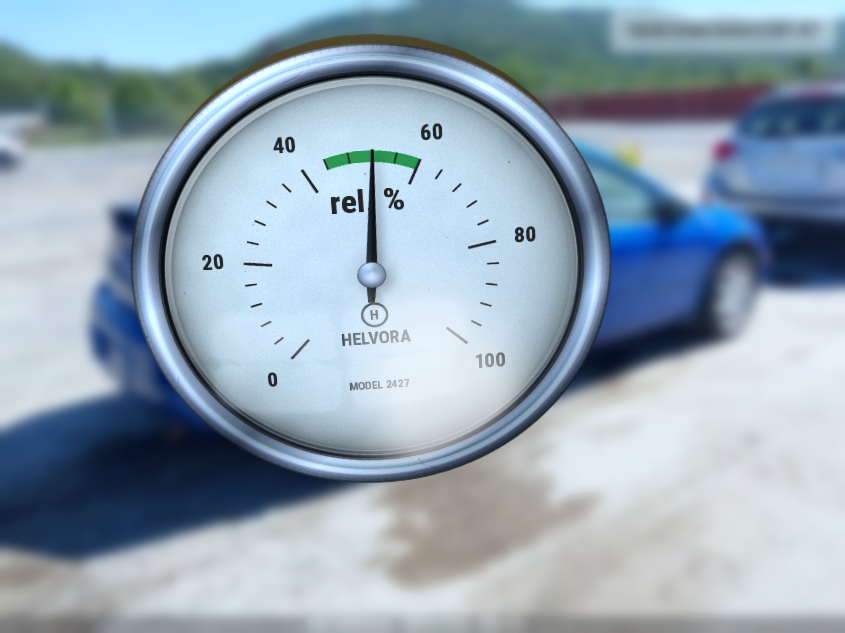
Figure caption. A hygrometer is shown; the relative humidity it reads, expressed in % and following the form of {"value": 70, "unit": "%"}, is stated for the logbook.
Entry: {"value": 52, "unit": "%"}
